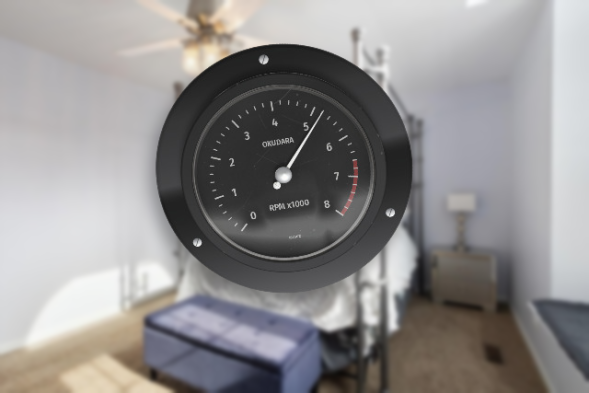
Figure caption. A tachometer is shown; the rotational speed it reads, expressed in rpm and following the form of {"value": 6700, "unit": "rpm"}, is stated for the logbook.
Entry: {"value": 5200, "unit": "rpm"}
